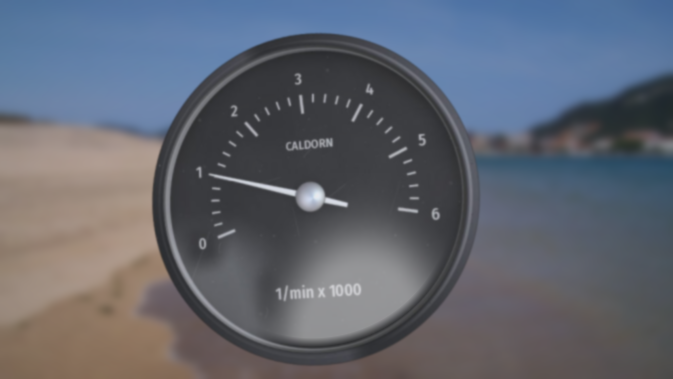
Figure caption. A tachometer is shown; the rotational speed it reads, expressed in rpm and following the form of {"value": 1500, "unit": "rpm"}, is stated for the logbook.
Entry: {"value": 1000, "unit": "rpm"}
